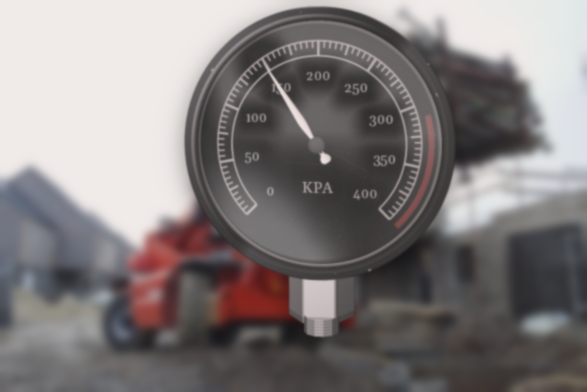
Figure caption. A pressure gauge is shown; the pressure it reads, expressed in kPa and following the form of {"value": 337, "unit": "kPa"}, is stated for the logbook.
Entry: {"value": 150, "unit": "kPa"}
